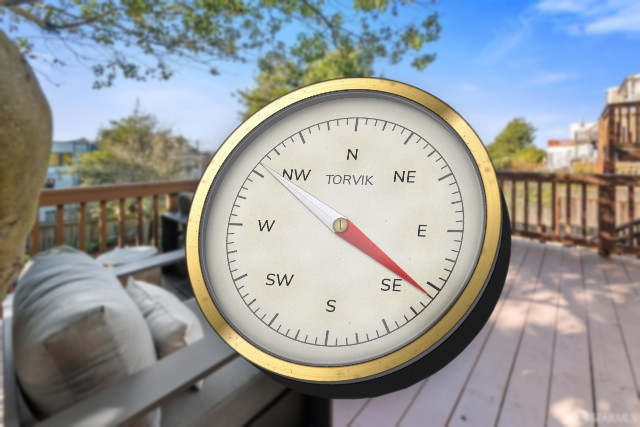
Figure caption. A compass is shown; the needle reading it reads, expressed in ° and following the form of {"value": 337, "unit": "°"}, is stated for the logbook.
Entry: {"value": 125, "unit": "°"}
